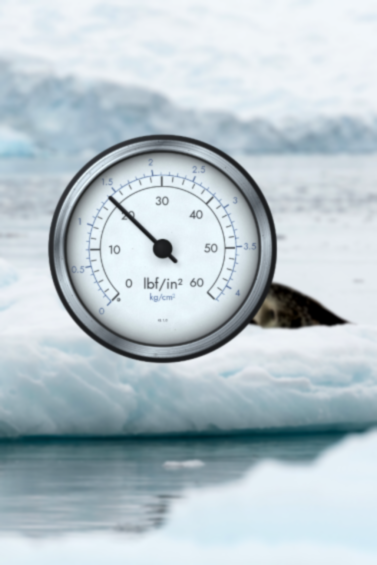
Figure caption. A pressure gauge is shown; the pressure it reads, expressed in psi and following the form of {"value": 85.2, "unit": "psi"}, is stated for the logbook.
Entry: {"value": 20, "unit": "psi"}
